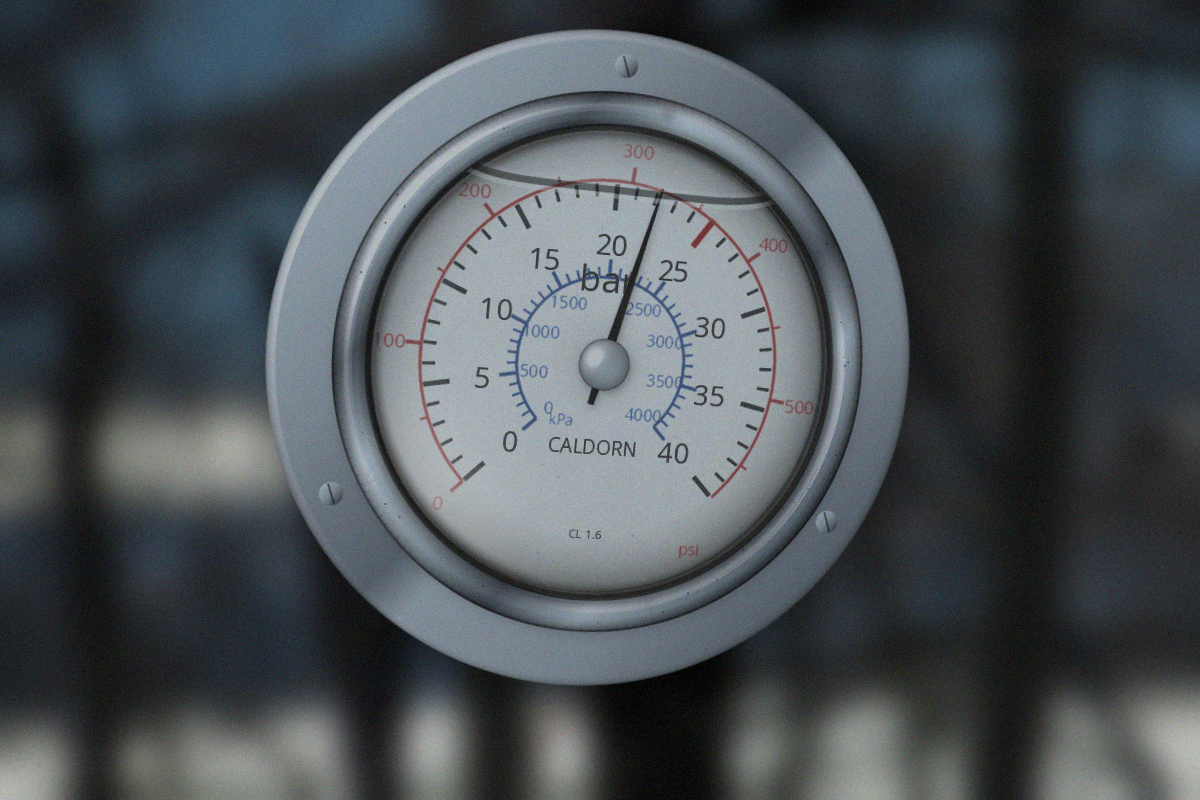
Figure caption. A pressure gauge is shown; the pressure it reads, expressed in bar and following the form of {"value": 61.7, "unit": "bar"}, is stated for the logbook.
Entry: {"value": 22, "unit": "bar"}
